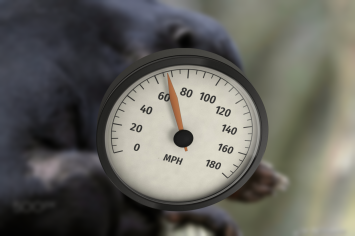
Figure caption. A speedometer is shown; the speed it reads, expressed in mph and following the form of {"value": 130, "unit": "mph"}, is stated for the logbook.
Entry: {"value": 67.5, "unit": "mph"}
